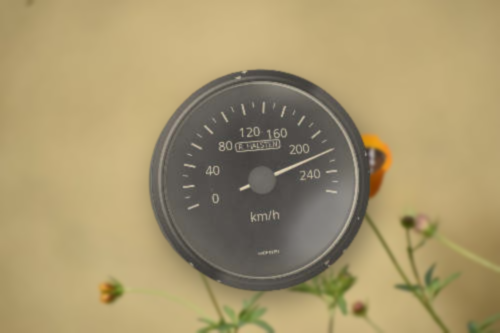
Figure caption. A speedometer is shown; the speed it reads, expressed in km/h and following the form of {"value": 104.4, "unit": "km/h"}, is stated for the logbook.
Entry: {"value": 220, "unit": "km/h"}
